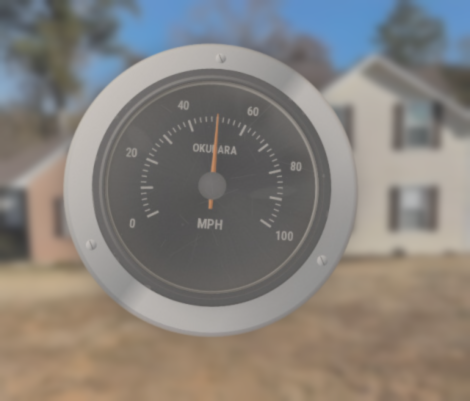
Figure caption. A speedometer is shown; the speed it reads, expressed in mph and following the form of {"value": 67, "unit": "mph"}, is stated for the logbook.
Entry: {"value": 50, "unit": "mph"}
